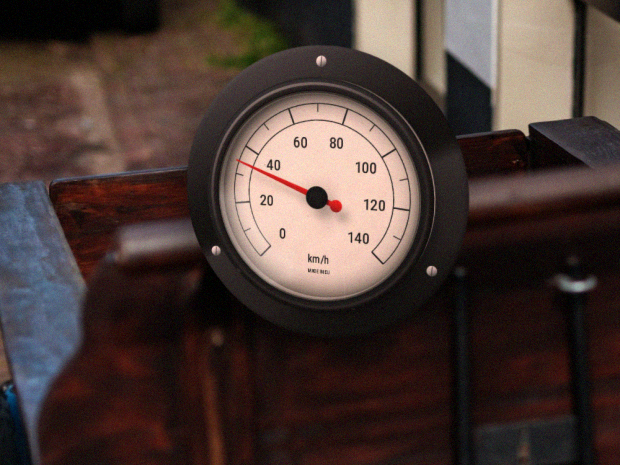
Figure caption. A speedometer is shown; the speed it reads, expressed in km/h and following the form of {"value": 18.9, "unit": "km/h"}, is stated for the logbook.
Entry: {"value": 35, "unit": "km/h"}
